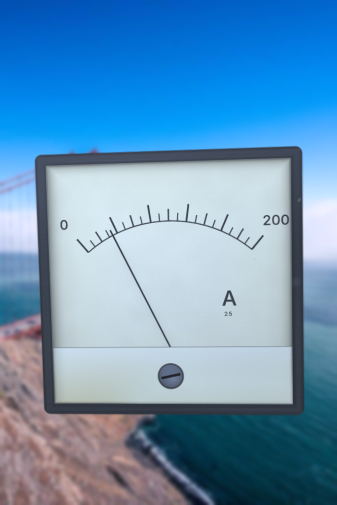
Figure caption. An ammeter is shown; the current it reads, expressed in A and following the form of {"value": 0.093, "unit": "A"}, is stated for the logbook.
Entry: {"value": 35, "unit": "A"}
